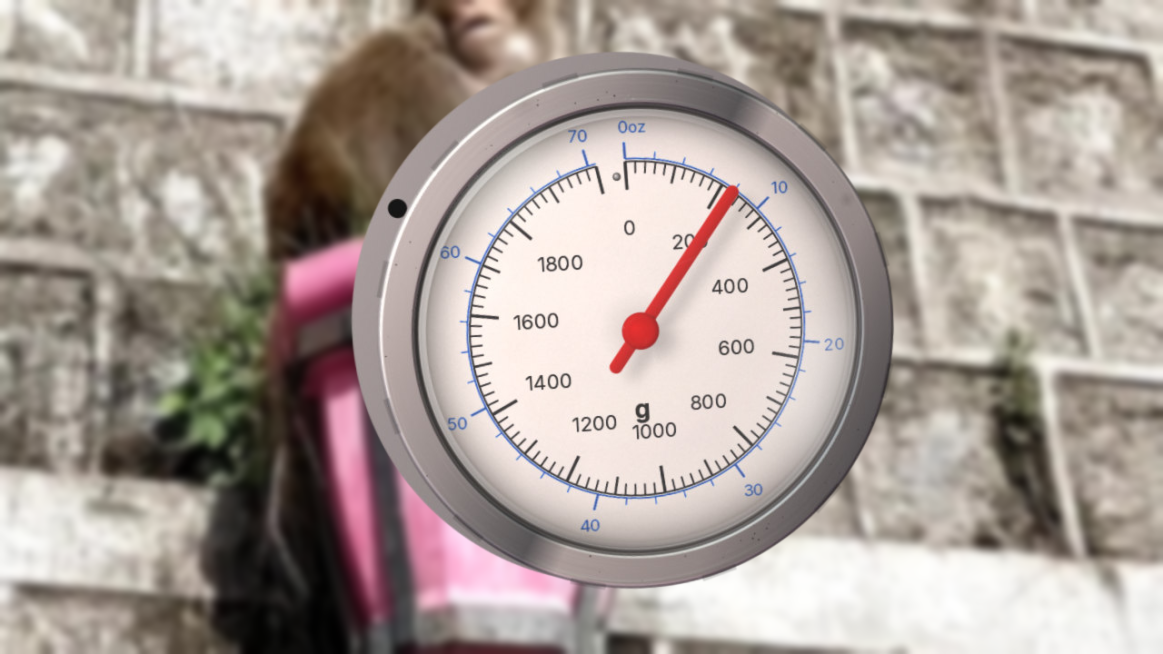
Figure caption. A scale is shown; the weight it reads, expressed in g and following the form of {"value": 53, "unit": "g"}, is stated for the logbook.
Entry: {"value": 220, "unit": "g"}
